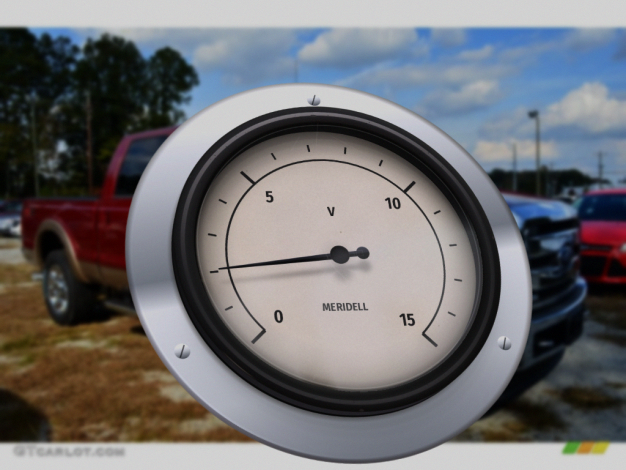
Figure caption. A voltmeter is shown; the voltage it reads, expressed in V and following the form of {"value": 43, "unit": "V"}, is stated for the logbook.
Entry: {"value": 2, "unit": "V"}
